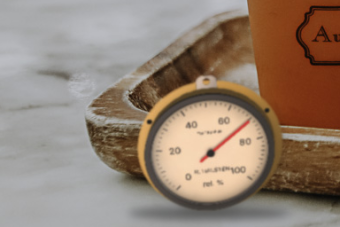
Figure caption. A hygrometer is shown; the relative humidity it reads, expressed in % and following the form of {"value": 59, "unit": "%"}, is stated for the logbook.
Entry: {"value": 70, "unit": "%"}
